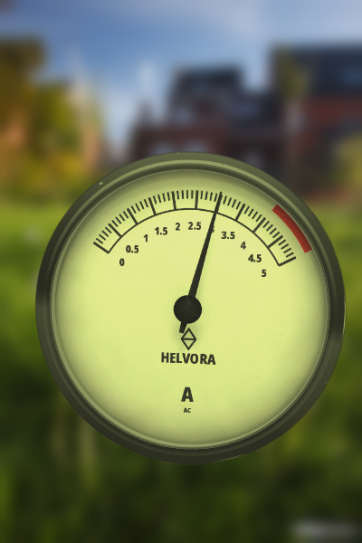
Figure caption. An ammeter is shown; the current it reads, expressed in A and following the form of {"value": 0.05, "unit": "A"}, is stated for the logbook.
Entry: {"value": 3, "unit": "A"}
